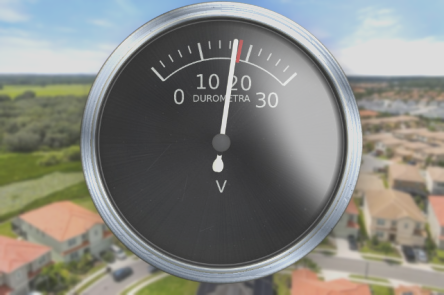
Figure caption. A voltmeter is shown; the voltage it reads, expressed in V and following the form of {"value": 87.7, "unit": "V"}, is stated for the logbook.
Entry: {"value": 17, "unit": "V"}
